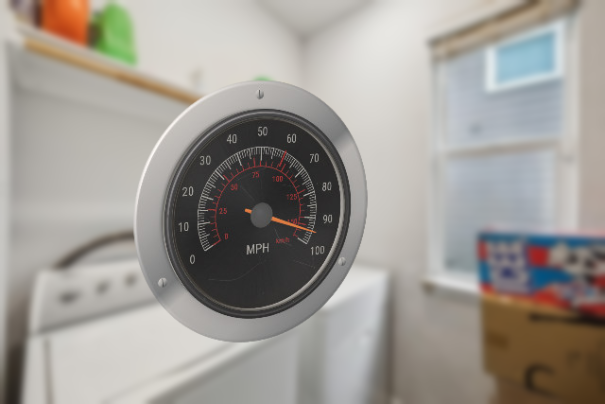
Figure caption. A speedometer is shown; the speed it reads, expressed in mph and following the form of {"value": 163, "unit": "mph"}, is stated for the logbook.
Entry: {"value": 95, "unit": "mph"}
